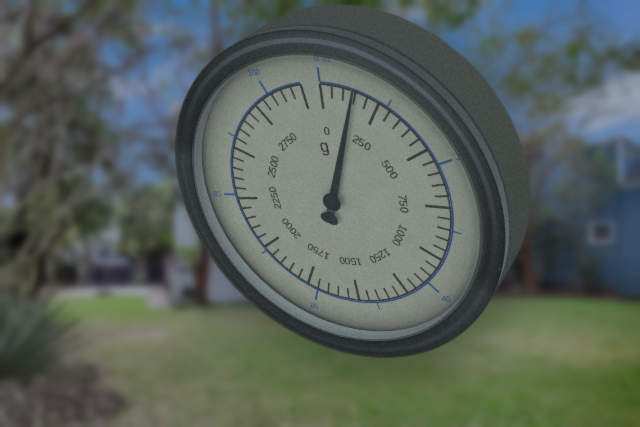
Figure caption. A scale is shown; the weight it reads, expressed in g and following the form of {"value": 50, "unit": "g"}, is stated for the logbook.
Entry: {"value": 150, "unit": "g"}
